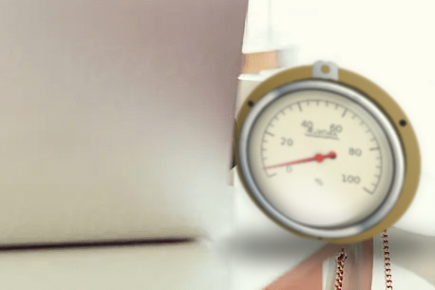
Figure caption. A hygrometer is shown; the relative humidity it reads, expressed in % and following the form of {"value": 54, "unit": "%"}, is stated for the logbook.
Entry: {"value": 4, "unit": "%"}
